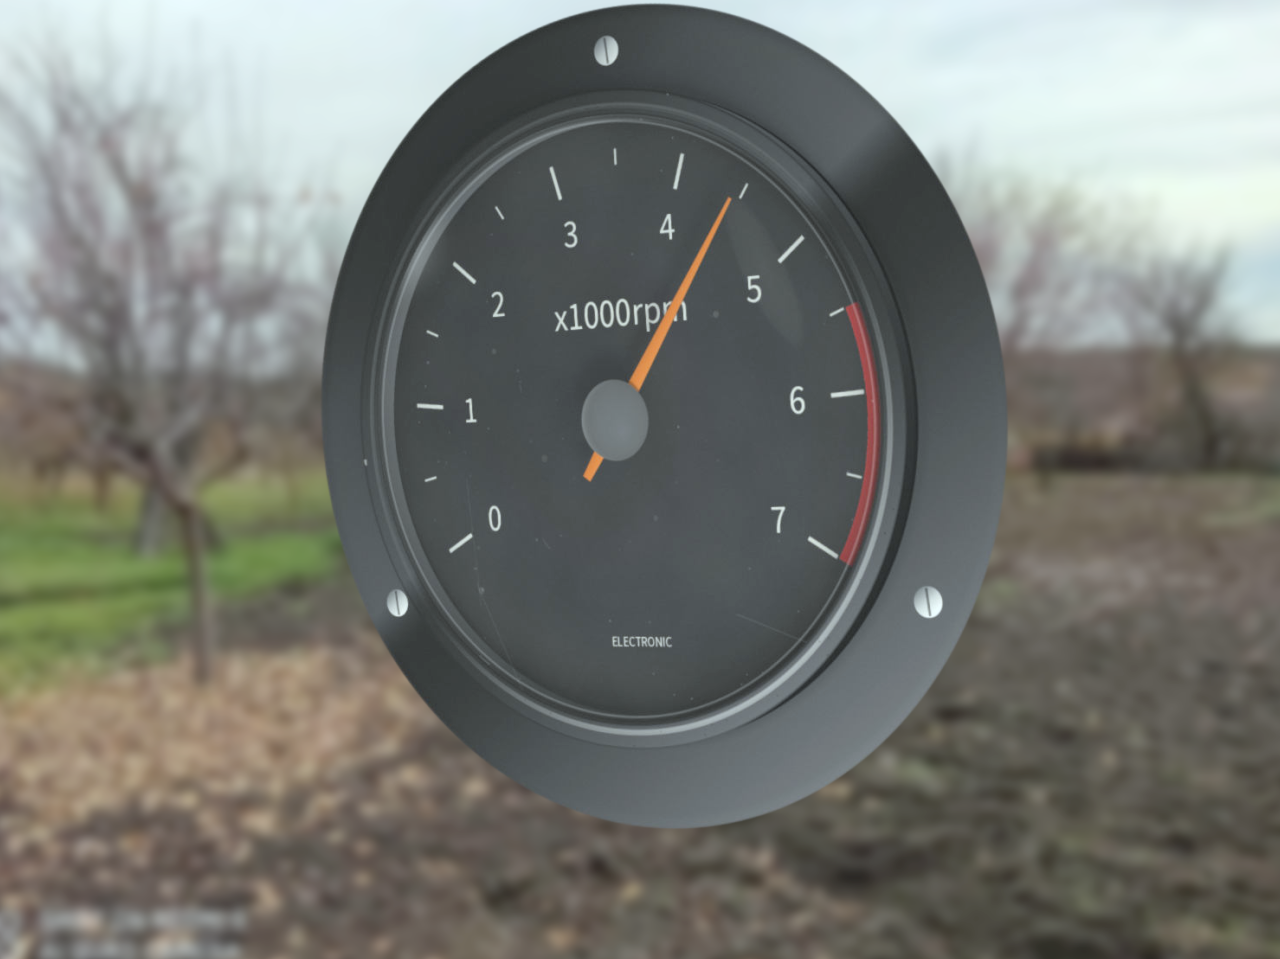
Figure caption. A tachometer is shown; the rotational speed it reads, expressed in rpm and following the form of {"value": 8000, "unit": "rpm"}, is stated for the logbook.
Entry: {"value": 4500, "unit": "rpm"}
